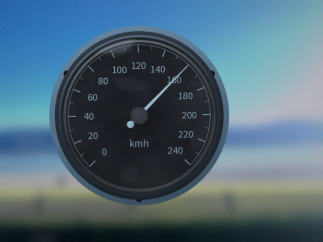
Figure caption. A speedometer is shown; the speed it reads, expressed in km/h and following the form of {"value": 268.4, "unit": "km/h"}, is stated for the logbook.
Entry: {"value": 160, "unit": "km/h"}
